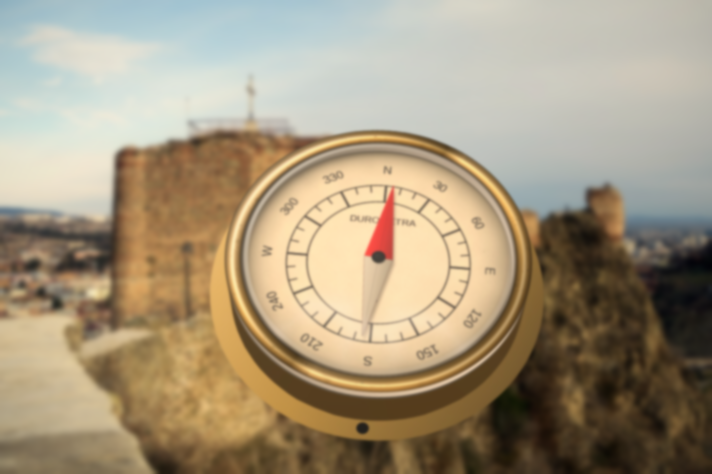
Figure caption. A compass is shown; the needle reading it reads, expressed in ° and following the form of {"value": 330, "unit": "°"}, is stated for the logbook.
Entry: {"value": 5, "unit": "°"}
